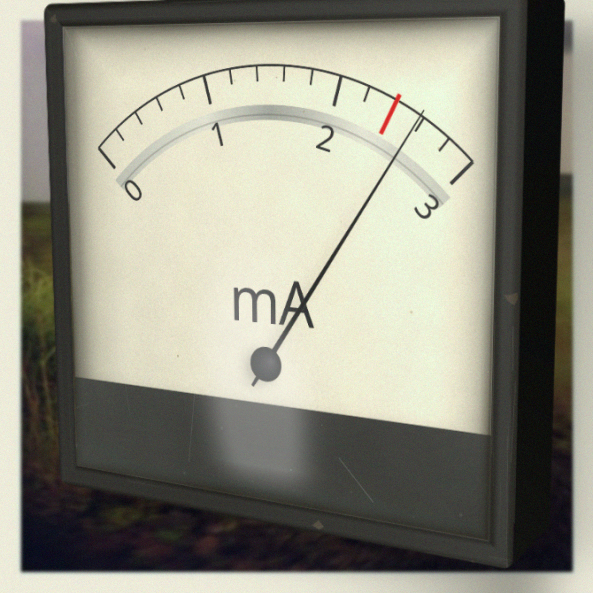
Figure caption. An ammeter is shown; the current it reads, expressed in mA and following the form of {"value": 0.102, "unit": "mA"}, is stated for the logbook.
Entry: {"value": 2.6, "unit": "mA"}
